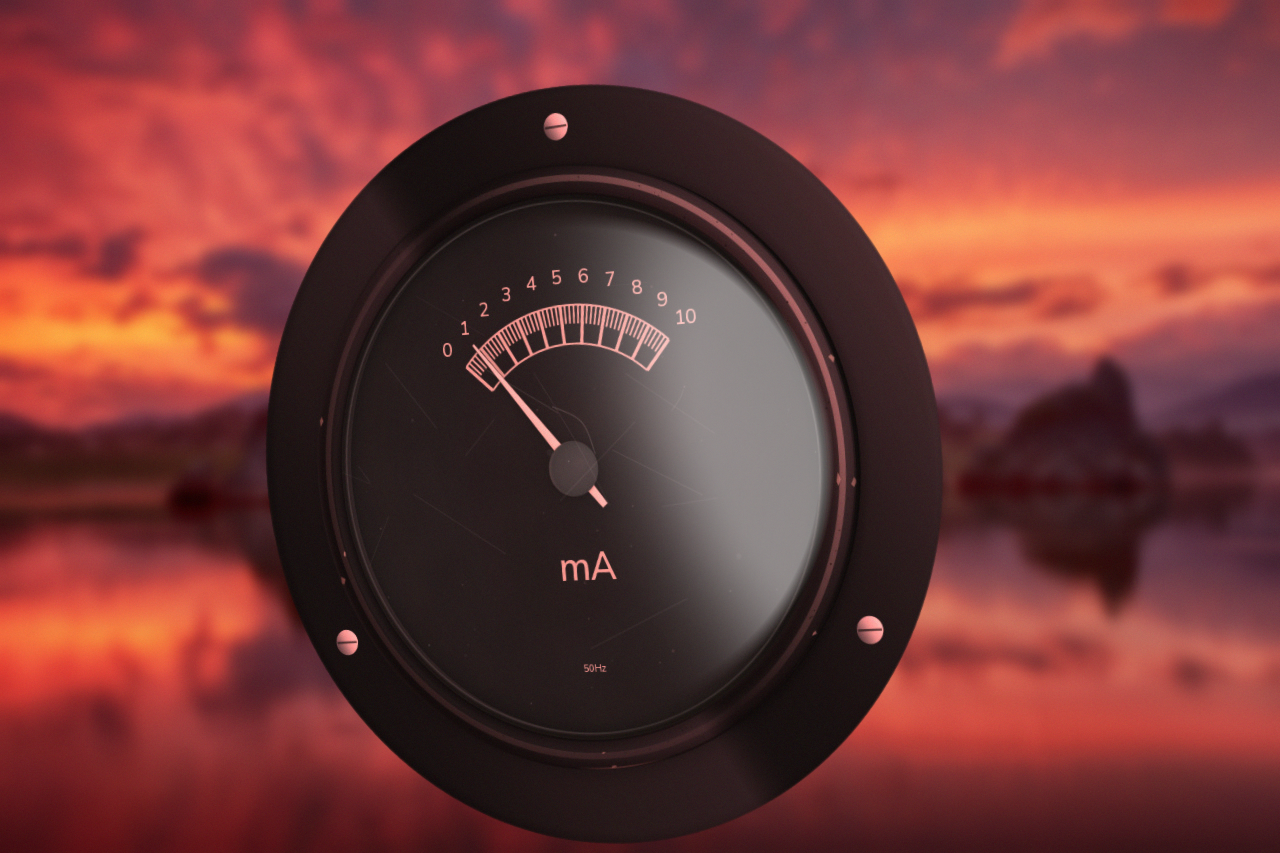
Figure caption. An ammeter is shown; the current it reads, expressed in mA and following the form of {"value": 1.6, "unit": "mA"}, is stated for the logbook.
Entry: {"value": 1, "unit": "mA"}
